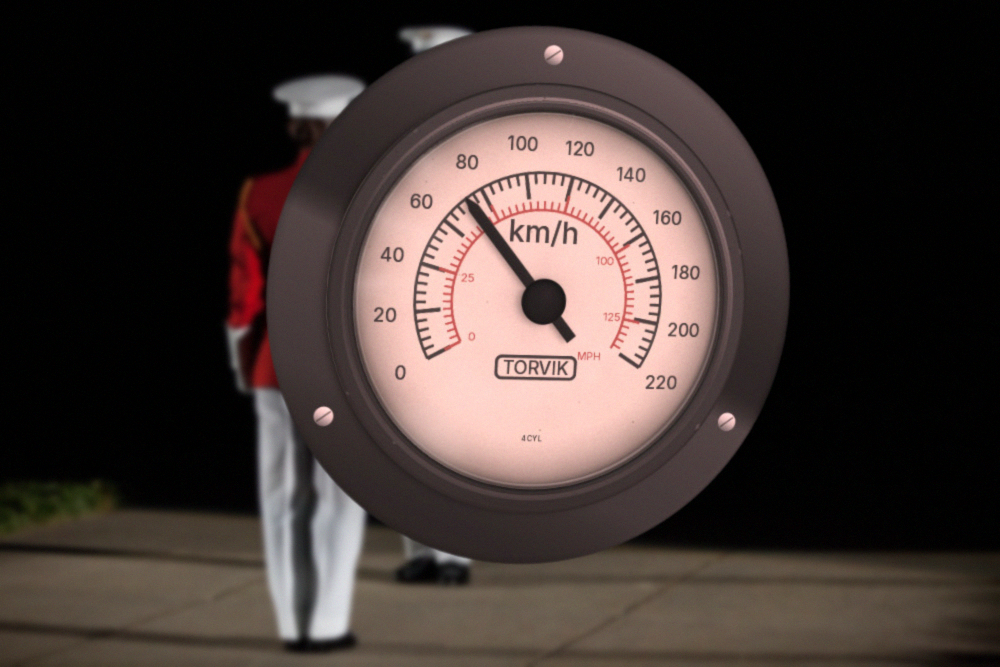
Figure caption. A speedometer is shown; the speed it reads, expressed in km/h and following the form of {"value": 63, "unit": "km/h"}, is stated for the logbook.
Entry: {"value": 72, "unit": "km/h"}
